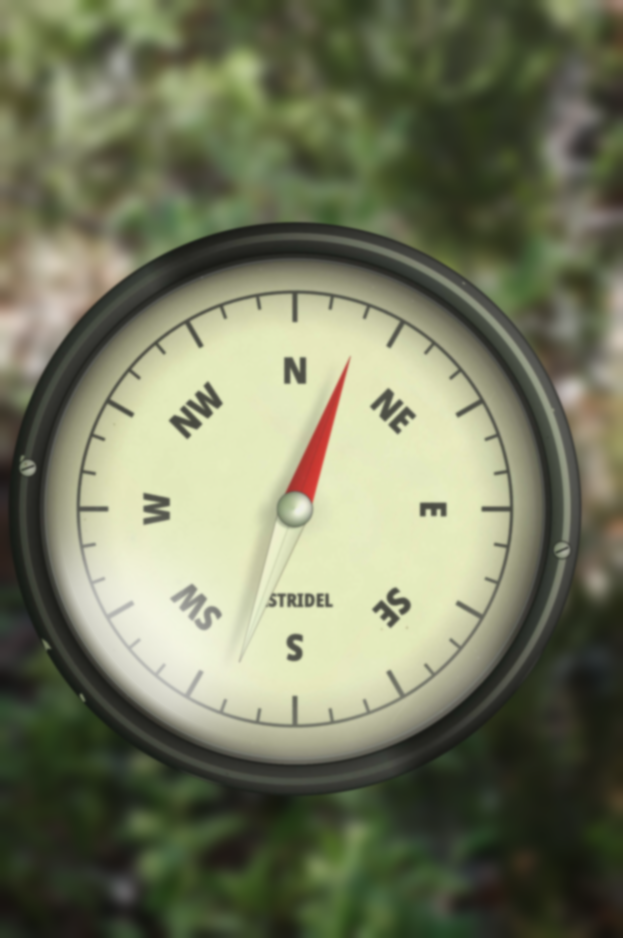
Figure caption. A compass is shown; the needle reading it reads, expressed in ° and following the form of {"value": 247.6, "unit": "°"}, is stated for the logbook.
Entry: {"value": 20, "unit": "°"}
